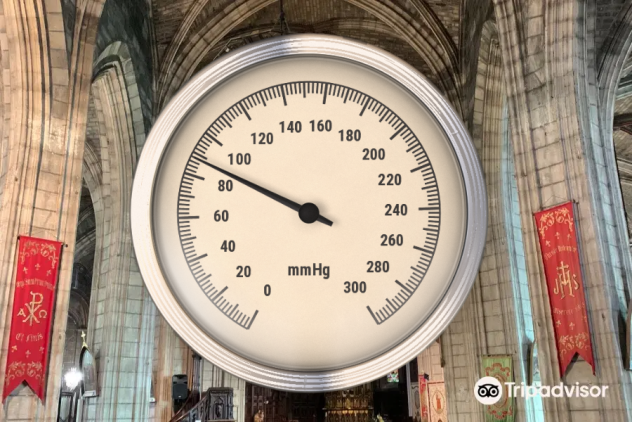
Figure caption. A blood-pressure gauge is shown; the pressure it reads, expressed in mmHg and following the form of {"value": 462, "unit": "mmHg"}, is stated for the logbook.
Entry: {"value": 88, "unit": "mmHg"}
